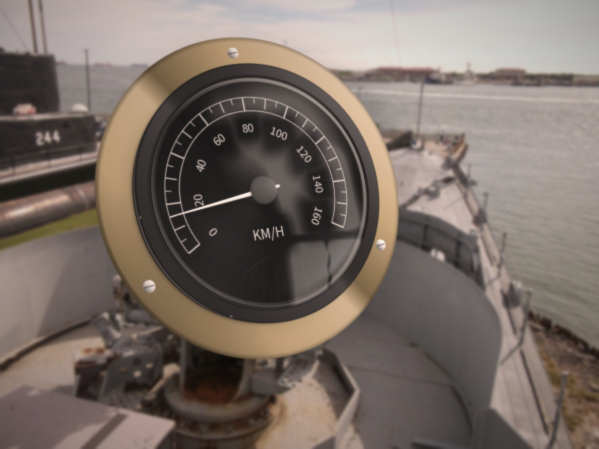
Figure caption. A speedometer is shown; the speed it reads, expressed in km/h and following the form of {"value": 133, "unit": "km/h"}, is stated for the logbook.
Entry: {"value": 15, "unit": "km/h"}
